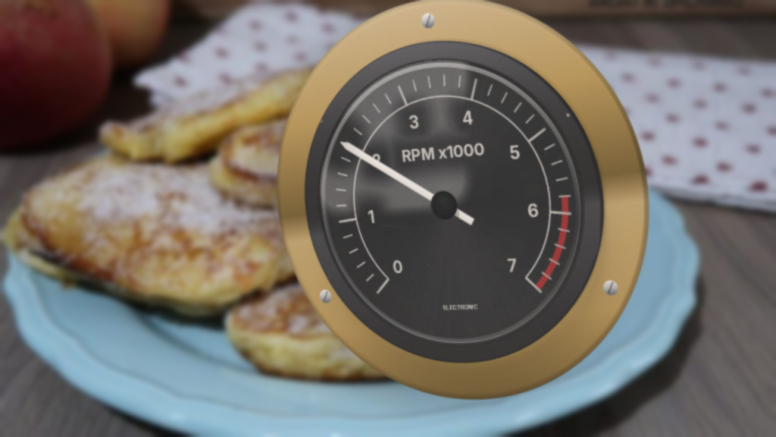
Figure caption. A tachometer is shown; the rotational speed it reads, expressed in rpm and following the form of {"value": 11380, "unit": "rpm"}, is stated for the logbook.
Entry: {"value": 2000, "unit": "rpm"}
